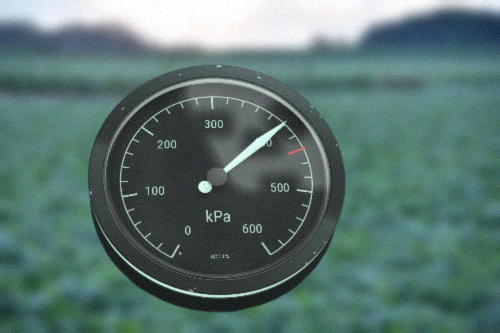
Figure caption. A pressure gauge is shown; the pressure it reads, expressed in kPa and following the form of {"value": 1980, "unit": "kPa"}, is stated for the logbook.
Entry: {"value": 400, "unit": "kPa"}
